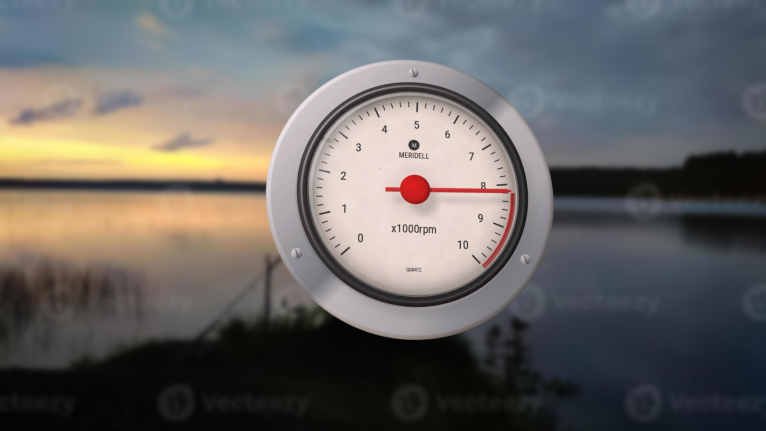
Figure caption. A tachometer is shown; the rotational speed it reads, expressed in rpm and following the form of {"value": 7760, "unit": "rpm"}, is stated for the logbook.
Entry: {"value": 8200, "unit": "rpm"}
